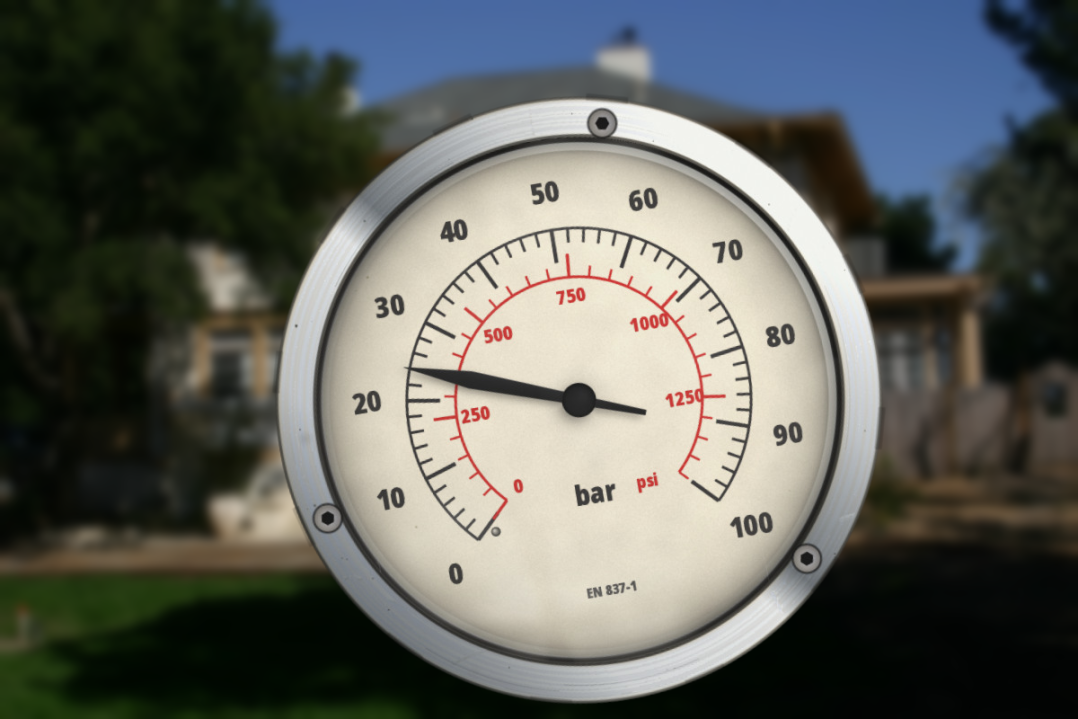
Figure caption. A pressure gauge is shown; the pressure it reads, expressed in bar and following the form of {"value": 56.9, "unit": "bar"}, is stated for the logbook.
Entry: {"value": 24, "unit": "bar"}
